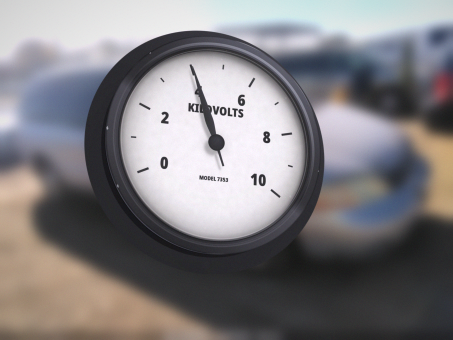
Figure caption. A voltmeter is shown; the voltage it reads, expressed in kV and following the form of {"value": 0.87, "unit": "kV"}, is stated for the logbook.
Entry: {"value": 4, "unit": "kV"}
